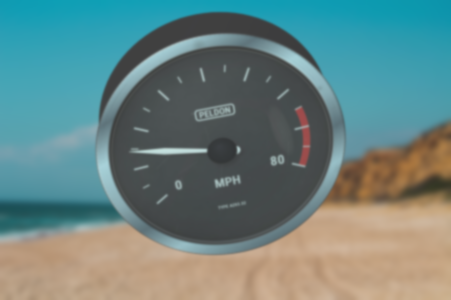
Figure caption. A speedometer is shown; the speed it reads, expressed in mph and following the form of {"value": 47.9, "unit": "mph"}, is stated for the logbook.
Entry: {"value": 15, "unit": "mph"}
